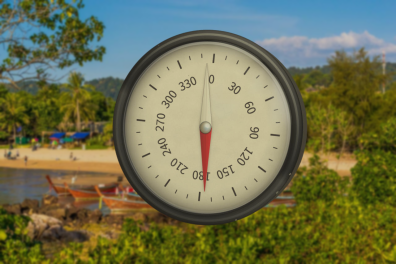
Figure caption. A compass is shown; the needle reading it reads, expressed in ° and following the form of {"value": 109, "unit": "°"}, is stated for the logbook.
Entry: {"value": 175, "unit": "°"}
